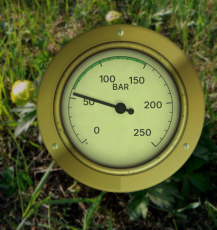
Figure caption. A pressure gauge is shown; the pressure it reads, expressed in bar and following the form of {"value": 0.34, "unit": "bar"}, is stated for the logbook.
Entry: {"value": 55, "unit": "bar"}
